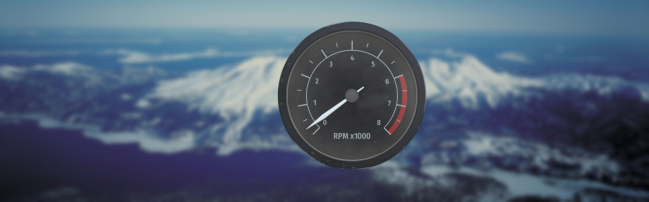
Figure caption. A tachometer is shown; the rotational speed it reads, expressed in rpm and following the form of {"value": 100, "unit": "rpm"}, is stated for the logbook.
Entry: {"value": 250, "unit": "rpm"}
